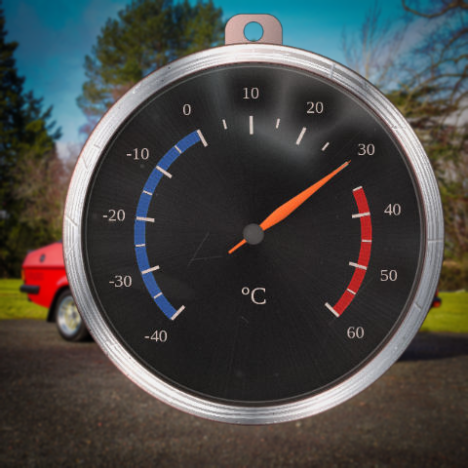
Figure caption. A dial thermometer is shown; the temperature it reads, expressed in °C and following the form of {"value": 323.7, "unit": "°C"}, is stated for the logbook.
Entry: {"value": 30, "unit": "°C"}
